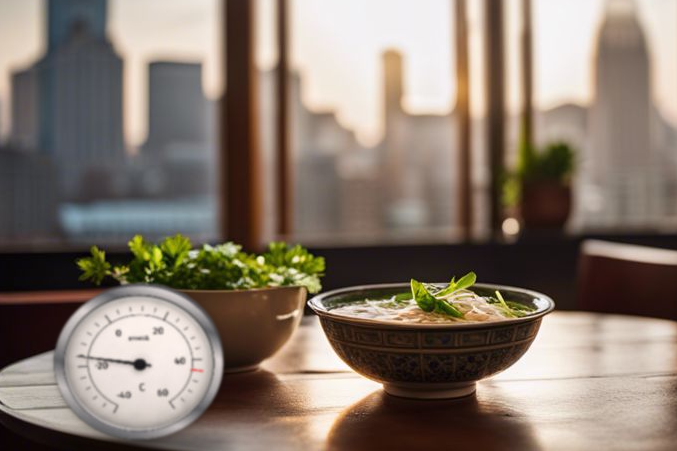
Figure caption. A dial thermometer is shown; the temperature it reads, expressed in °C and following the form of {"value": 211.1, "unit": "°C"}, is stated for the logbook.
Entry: {"value": -16, "unit": "°C"}
